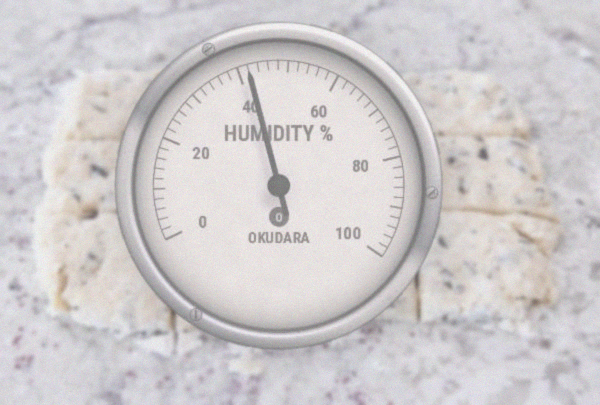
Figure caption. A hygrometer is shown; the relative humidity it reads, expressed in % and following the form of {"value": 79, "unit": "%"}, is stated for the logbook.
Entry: {"value": 42, "unit": "%"}
